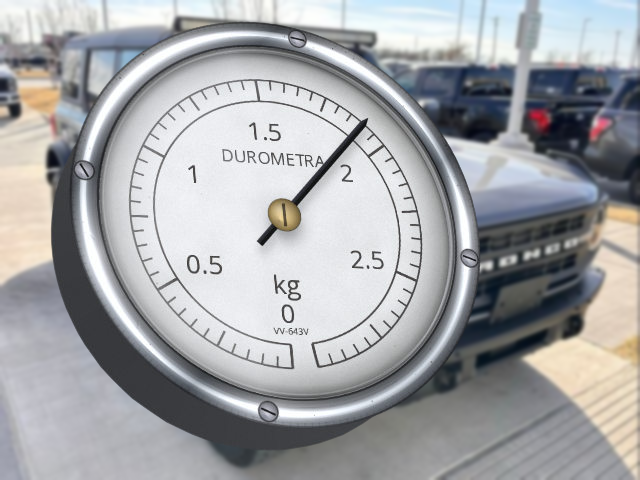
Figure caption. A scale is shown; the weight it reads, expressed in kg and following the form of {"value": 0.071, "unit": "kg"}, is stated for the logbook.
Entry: {"value": 1.9, "unit": "kg"}
